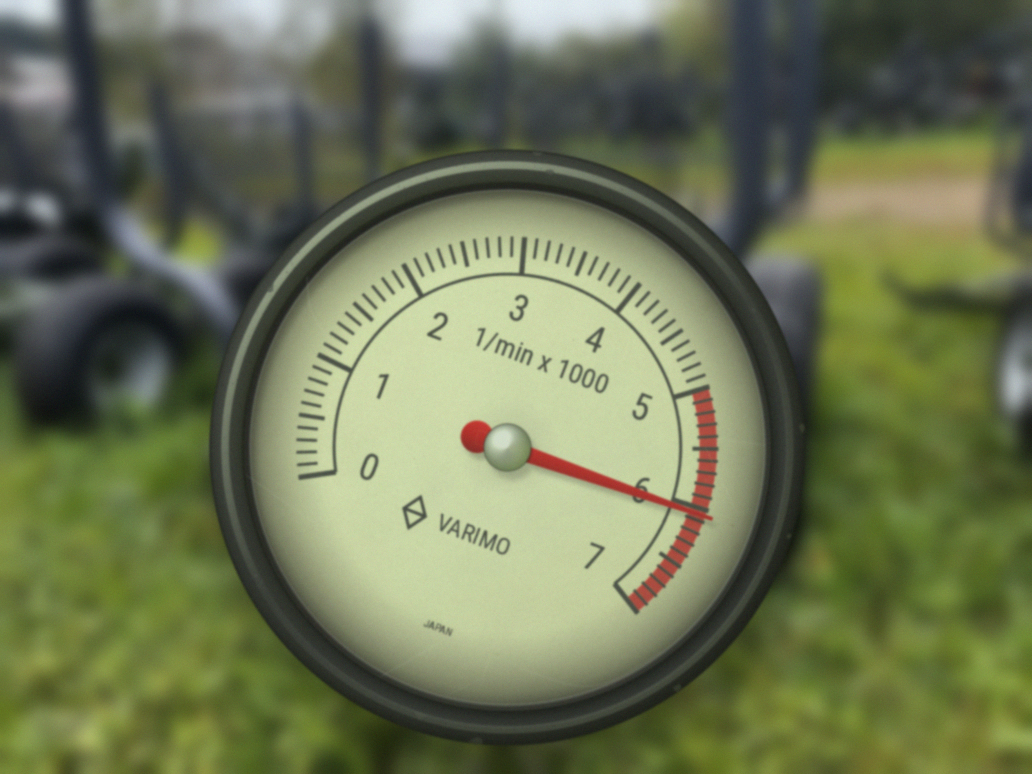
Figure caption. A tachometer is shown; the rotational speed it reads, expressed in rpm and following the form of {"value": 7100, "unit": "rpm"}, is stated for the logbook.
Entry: {"value": 6050, "unit": "rpm"}
